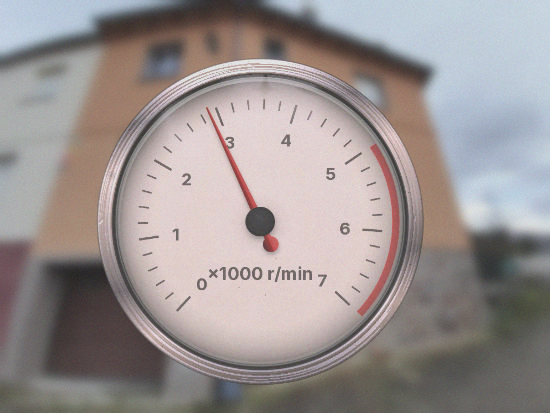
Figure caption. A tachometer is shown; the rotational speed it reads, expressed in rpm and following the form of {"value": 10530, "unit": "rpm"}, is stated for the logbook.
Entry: {"value": 2900, "unit": "rpm"}
